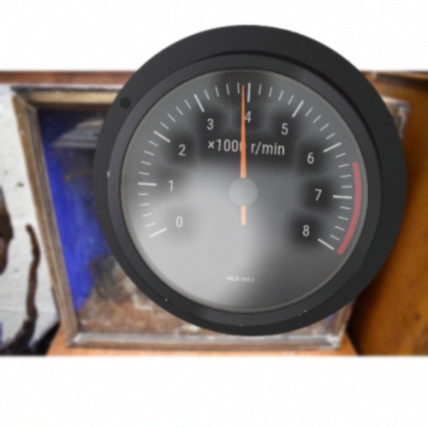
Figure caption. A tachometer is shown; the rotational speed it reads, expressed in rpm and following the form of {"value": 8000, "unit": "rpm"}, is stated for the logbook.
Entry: {"value": 3900, "unit": "rpm"}
